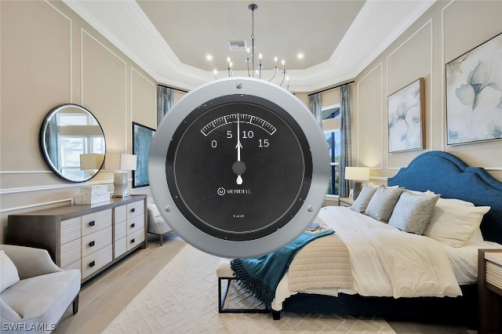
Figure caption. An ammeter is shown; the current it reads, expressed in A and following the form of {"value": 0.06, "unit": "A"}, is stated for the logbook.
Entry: {"value": 7.5, "unit": "A"}
